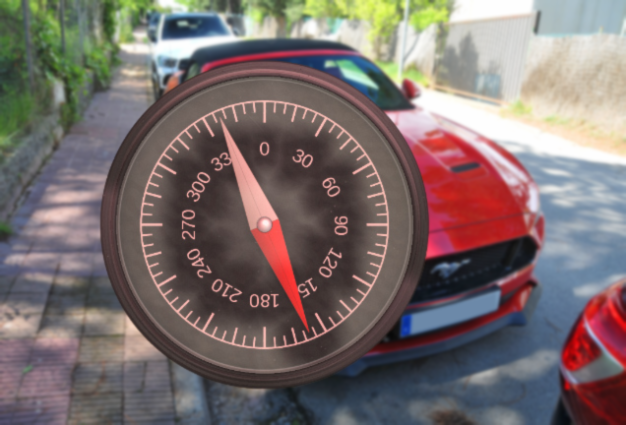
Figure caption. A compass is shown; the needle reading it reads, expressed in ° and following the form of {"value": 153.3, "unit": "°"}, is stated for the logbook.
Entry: {"value": 157.5, "unit": "°"}
